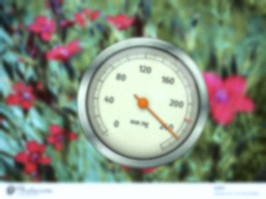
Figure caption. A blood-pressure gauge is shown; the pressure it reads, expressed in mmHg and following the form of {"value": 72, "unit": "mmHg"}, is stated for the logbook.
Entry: {"value": 240, "unit": "mmHg"}
